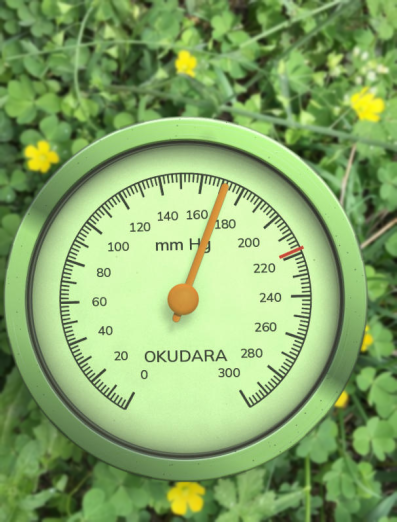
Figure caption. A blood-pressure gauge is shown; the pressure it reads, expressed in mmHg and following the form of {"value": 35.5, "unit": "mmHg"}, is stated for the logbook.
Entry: {"value": 172, "unit": "mmHg"}
